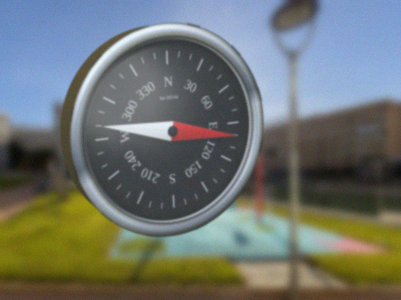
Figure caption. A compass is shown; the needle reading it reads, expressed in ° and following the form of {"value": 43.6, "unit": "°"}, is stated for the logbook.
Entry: {"value": 100, "unit": "°"}
